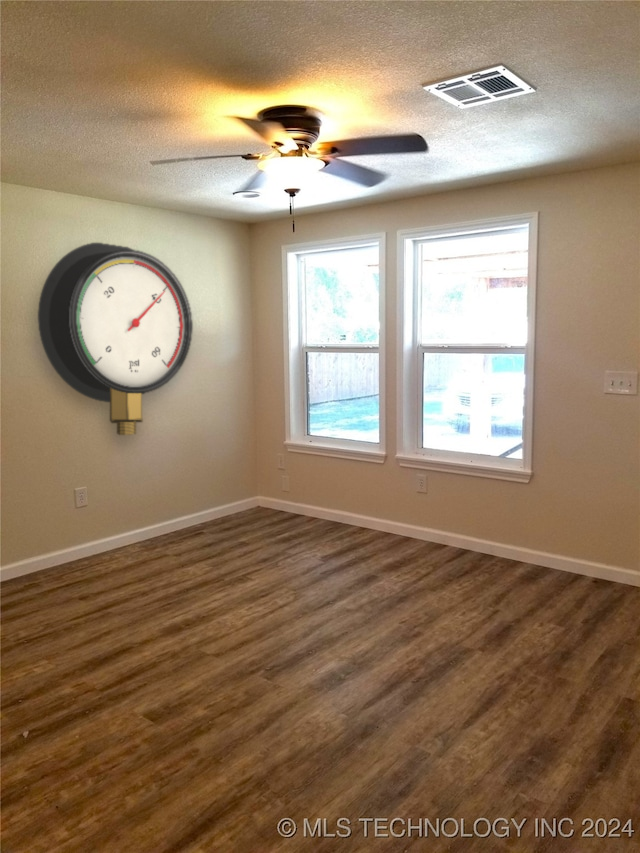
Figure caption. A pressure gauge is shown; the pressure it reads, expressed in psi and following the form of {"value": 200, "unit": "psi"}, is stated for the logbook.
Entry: {"value": 40, "unit": "psi"}
